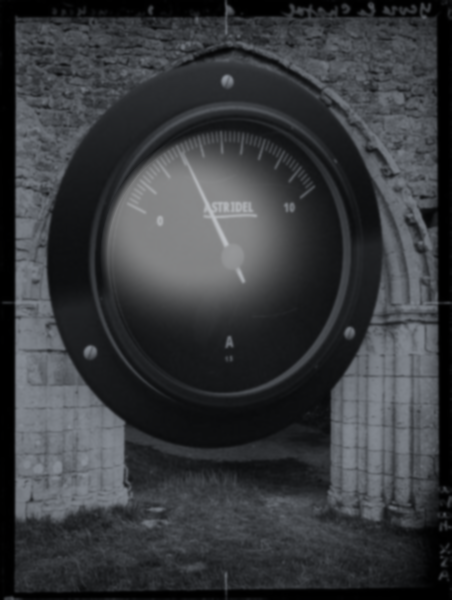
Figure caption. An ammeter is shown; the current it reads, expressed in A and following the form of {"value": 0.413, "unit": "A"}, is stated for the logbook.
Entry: {"value": 3, "unit": "A"}
